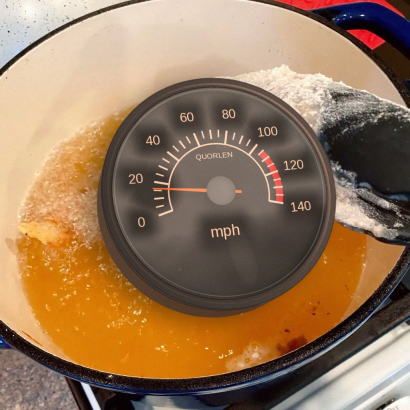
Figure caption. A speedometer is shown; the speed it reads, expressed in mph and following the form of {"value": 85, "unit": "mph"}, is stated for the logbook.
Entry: {"value": 15, "unit": "mph"}
